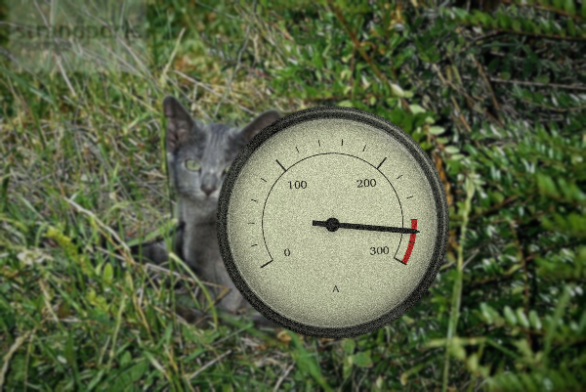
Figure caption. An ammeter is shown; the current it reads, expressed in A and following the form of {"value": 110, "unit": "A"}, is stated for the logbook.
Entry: {"value": 270, "unit": "A"}
